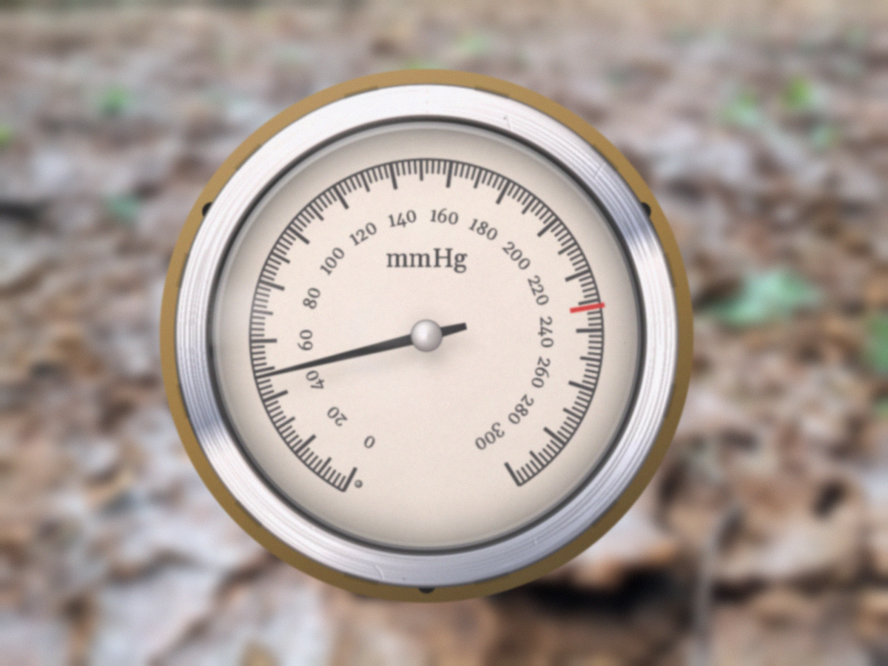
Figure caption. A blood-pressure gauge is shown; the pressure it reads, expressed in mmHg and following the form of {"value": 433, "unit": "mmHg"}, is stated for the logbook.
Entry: {"value": 48, "unit": "mmHg"}
